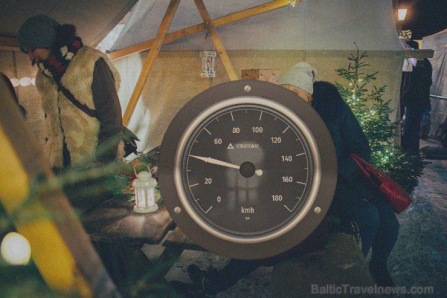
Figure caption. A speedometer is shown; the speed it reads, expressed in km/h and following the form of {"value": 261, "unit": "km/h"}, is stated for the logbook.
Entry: {"value": 40, "unit": "km/h"}
